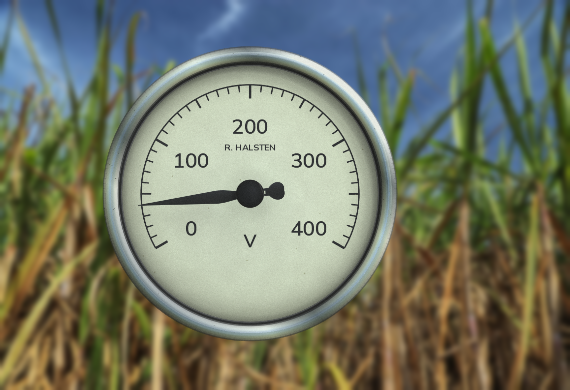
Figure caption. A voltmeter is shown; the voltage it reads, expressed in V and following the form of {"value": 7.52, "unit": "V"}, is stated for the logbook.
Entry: {"value": 40, "unit": "V"}
